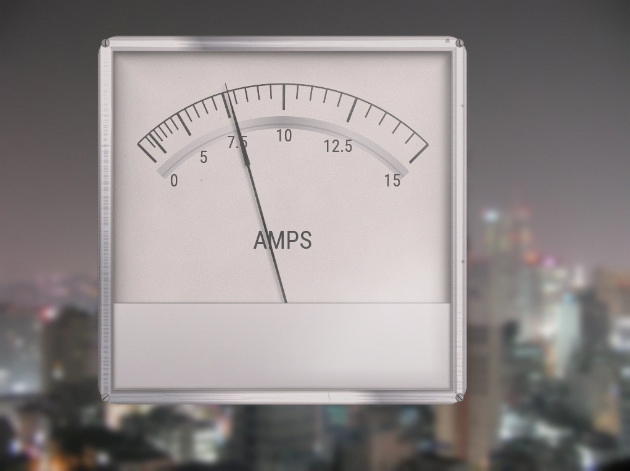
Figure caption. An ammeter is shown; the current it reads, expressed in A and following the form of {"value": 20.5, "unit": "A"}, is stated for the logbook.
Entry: {"value": 7.75, "unit": "A"}
